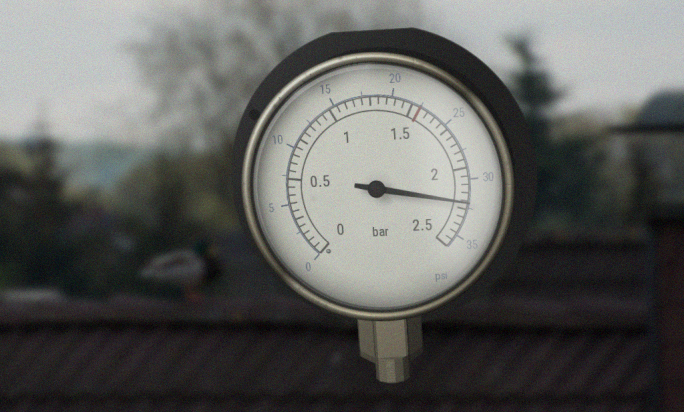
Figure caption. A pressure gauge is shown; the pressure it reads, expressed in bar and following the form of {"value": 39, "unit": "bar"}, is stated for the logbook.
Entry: {"value": 2.2, "unit": "bar"}
